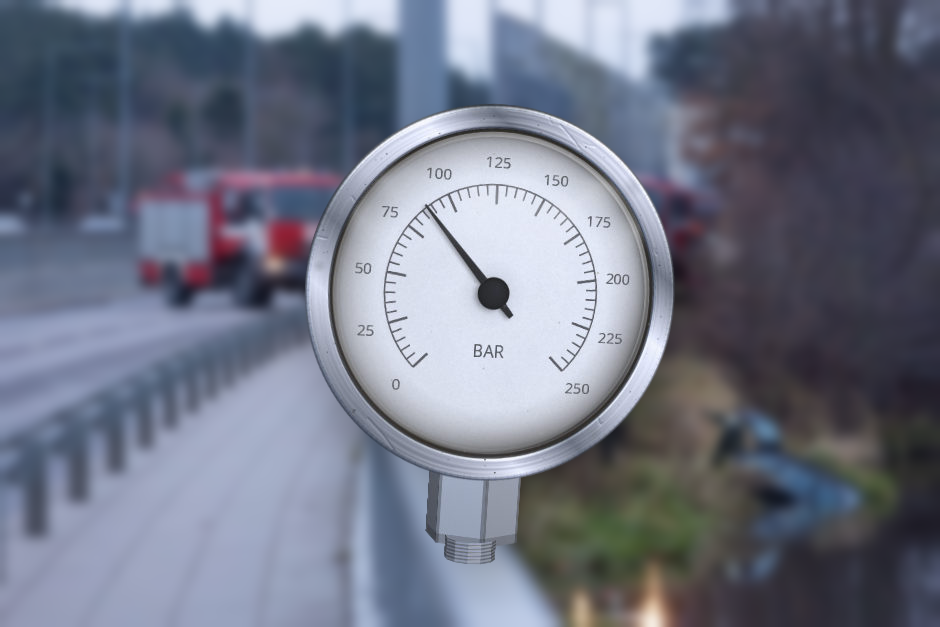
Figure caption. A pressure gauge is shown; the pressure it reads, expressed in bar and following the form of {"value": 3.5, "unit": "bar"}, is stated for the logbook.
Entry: {"value": 87.5, "unit": "bar"}
